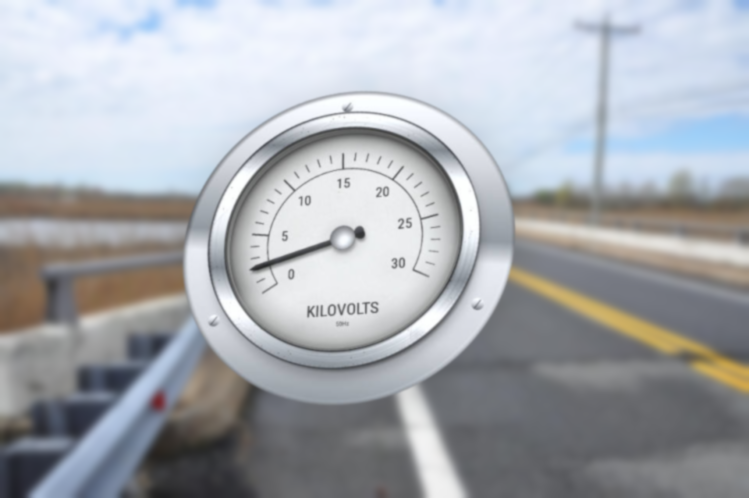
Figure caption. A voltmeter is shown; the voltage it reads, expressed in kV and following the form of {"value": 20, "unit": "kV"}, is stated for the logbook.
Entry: {"value": 2, "unit": "kV"}
